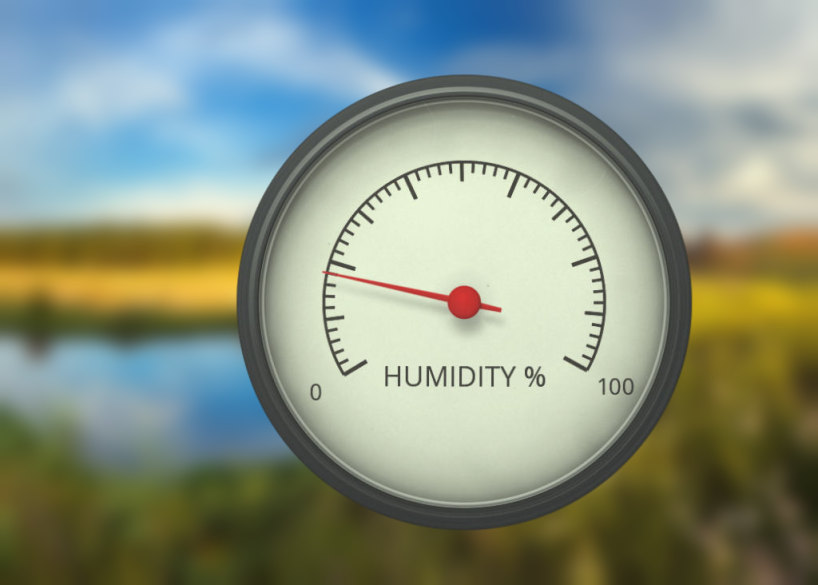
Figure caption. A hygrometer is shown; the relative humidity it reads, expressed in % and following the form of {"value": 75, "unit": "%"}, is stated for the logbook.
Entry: {"value": 18, "unit": "%"}
